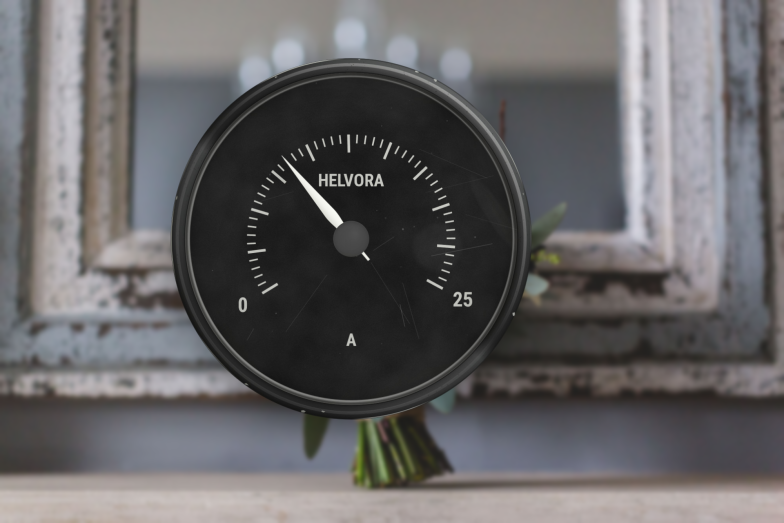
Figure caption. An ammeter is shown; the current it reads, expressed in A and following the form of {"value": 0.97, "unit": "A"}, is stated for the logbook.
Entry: {"value": 8.5, "unit": "A"}
